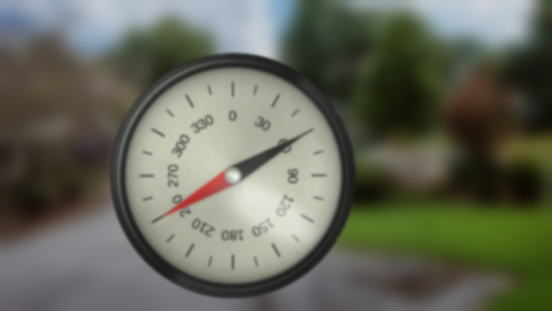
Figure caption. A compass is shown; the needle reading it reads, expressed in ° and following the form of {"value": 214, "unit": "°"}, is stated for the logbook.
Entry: {"value": 240, "unit": "°"}
